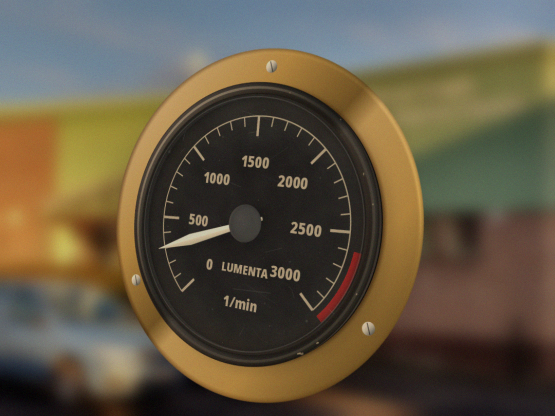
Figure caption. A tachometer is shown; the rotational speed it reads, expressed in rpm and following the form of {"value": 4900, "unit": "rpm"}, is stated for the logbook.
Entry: {"value": 300, "unit": "rpm"}
